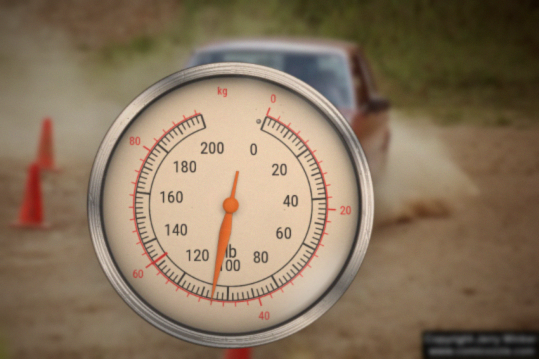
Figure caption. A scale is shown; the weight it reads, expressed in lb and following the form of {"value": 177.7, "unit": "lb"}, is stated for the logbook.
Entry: {"value": 106, "unit": "lb"}
